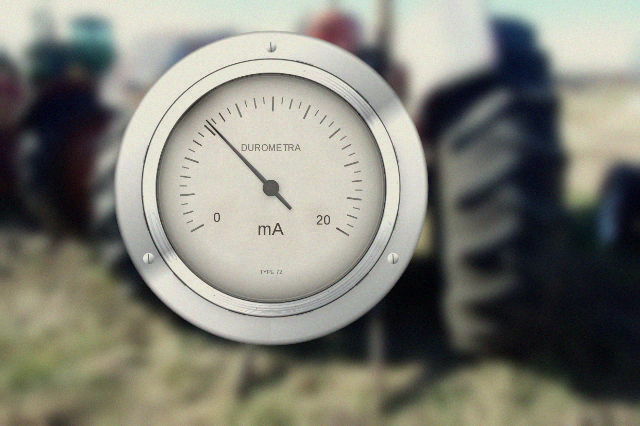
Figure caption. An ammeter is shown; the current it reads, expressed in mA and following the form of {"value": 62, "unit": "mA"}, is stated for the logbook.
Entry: {"value": 6.25, "unit": "mA"}
